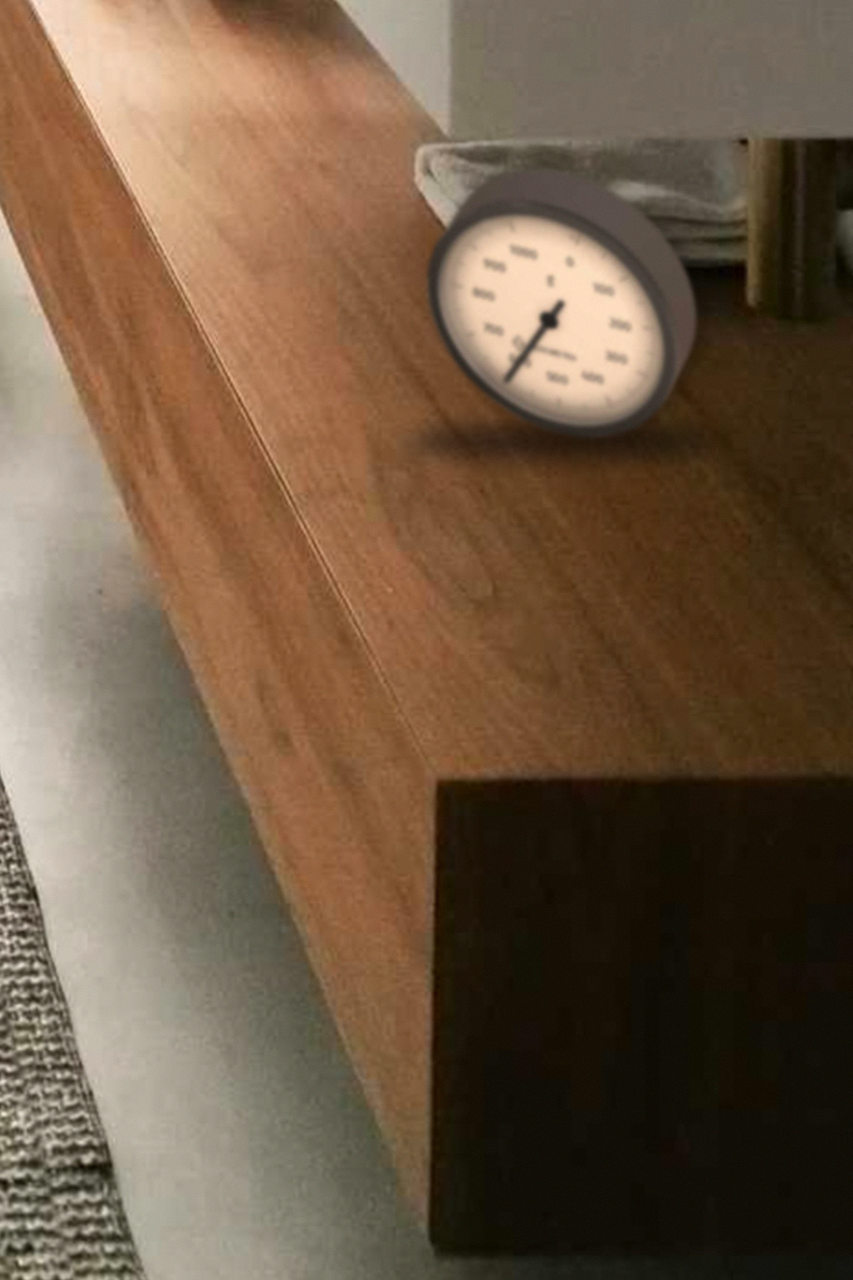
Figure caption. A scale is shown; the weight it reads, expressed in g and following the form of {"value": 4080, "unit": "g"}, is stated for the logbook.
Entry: {"value": 600, "unit": "g"}
